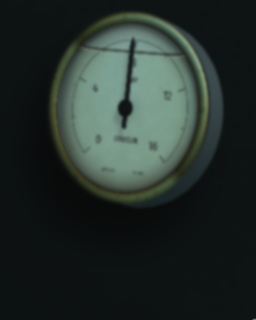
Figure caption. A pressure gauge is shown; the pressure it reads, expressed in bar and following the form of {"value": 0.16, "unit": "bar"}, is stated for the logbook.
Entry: {"value": 8, "unit": "bar"}
